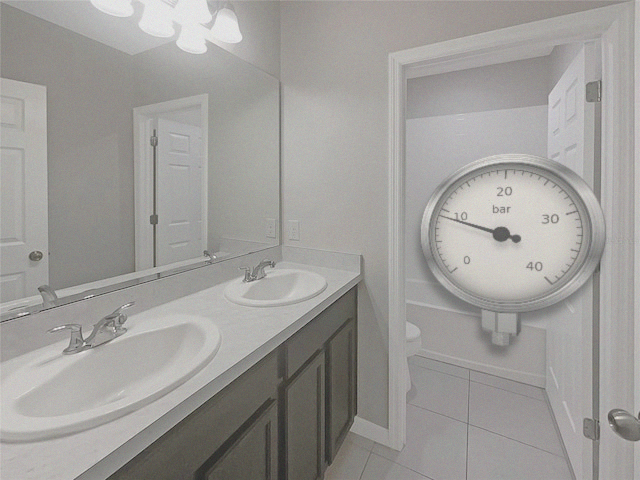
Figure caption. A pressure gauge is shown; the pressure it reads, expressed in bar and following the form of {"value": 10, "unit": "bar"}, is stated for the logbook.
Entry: {"value": 9, "unit": "bar"}
